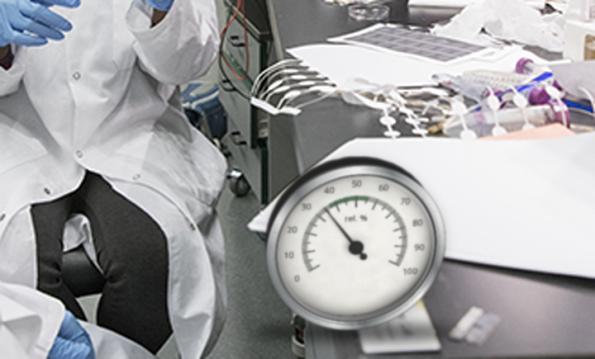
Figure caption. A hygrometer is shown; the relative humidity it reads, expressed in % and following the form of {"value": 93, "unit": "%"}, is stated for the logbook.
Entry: {"value": 35, "unit": "%"}
